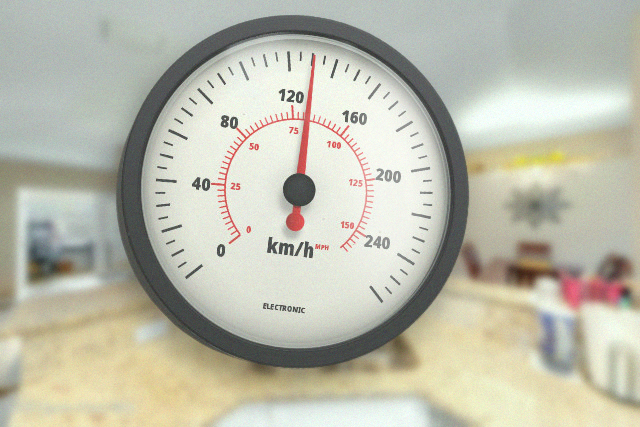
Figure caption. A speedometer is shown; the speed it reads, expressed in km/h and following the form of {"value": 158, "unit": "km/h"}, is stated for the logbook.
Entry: {"value": 130, "unit": "km/h"}
